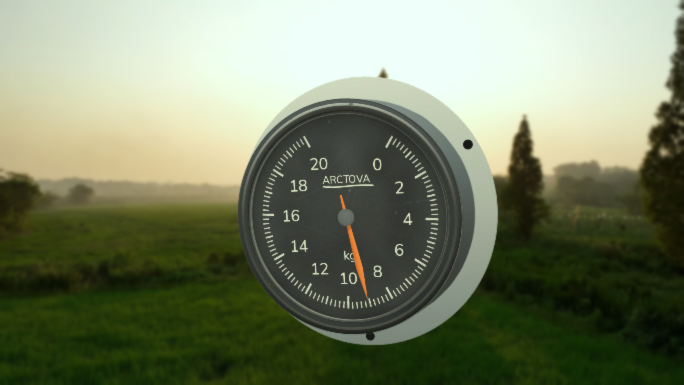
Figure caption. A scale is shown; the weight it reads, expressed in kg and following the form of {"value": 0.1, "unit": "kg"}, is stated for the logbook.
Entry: {"value": 9, "unit": "kg"}
